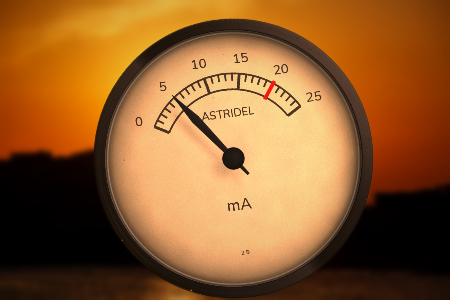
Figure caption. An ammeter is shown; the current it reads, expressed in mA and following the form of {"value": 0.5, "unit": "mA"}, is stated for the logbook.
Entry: {"value": 5, "unit": "mA"}
